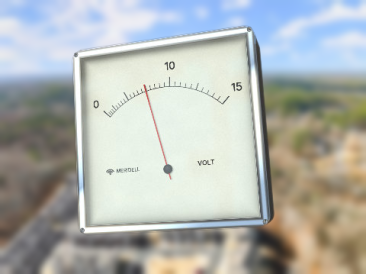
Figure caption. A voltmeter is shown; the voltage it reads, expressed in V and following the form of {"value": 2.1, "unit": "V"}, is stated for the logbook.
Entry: {"value": 7.5, "unit": "V"}
